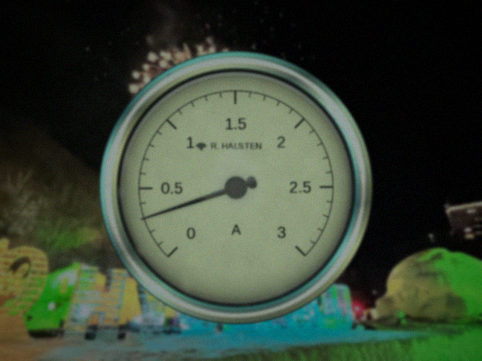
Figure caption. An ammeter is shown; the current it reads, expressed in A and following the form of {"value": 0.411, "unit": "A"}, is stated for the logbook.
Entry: {"value": 0.3, "unit": "A"}
